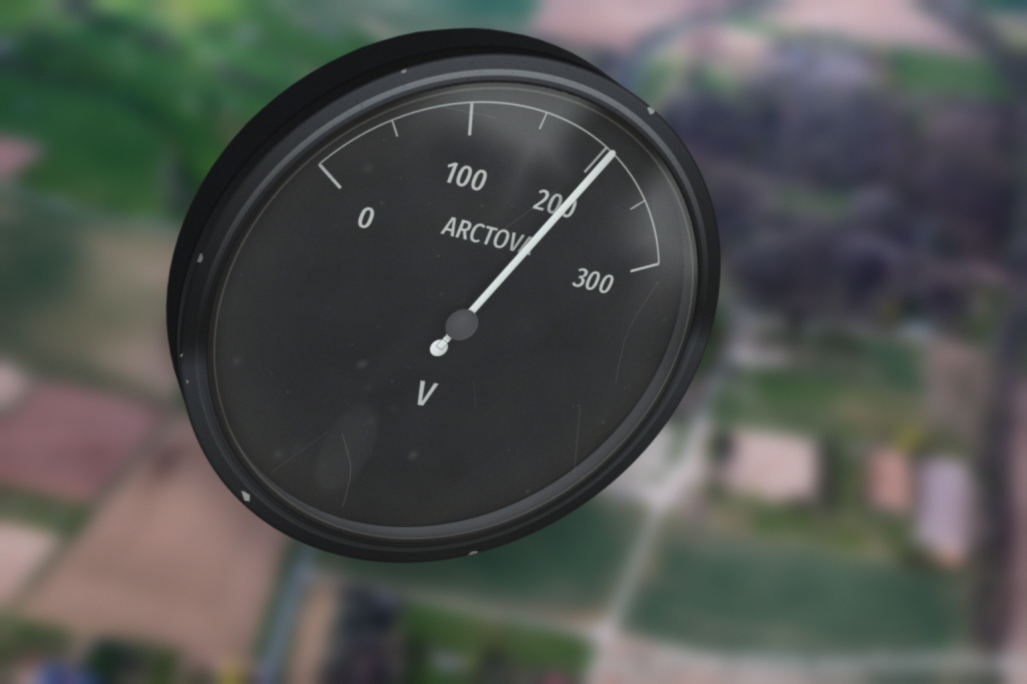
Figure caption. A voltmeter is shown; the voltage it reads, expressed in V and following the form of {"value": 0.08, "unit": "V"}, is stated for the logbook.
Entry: {"value": 200, "unit": "V"}
